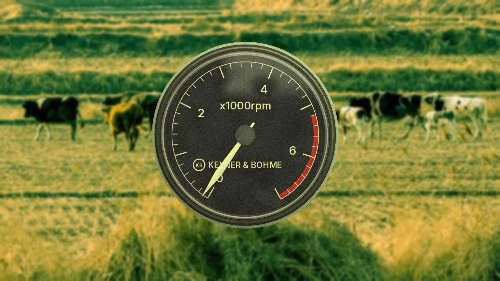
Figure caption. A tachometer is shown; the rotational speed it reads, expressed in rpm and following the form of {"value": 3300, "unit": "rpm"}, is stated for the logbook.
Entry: {"value": 100, "unit": "rpm"}
